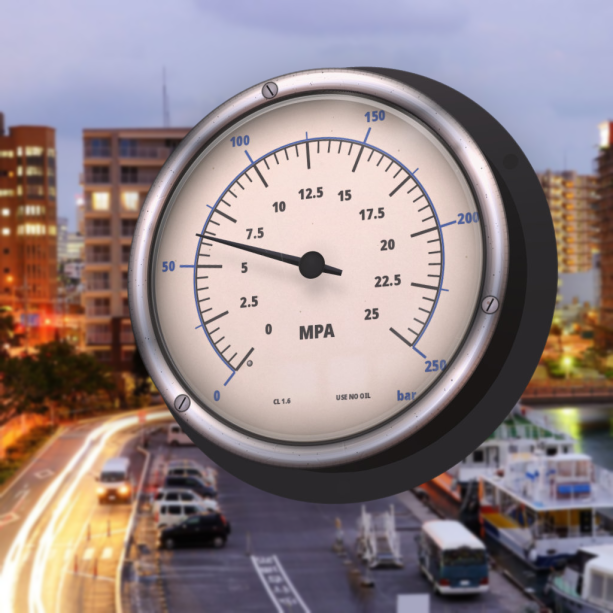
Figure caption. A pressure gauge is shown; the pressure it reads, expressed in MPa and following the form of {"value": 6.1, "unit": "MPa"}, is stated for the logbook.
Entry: {"value": 6.25, "unit": "MPa"}
